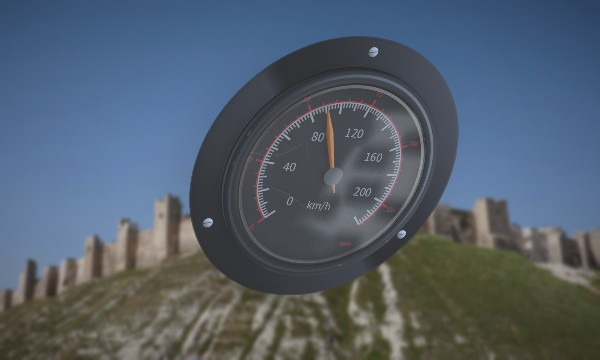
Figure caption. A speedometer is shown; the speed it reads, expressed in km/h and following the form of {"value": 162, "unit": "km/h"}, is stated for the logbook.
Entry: {"value": 90, "unit": "km/h"}
